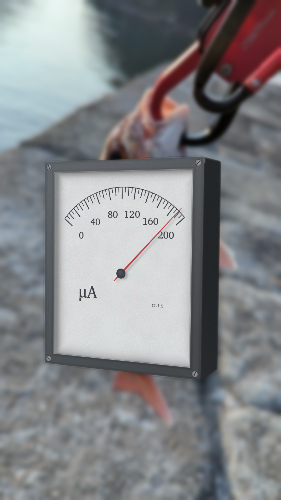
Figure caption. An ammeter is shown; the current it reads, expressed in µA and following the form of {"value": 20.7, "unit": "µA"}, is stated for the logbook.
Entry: {"value": 190, "unit": "µA"}
